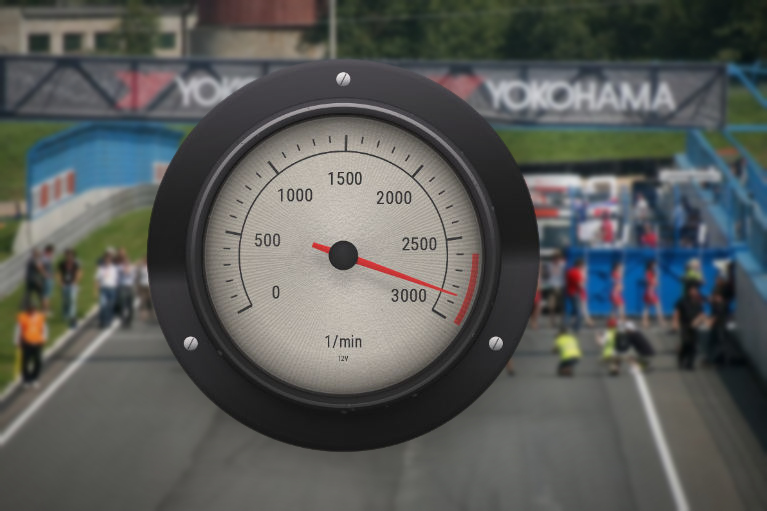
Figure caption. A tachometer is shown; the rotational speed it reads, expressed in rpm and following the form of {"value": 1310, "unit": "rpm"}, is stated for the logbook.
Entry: {"value": 2850, "unit": "rpm"}
